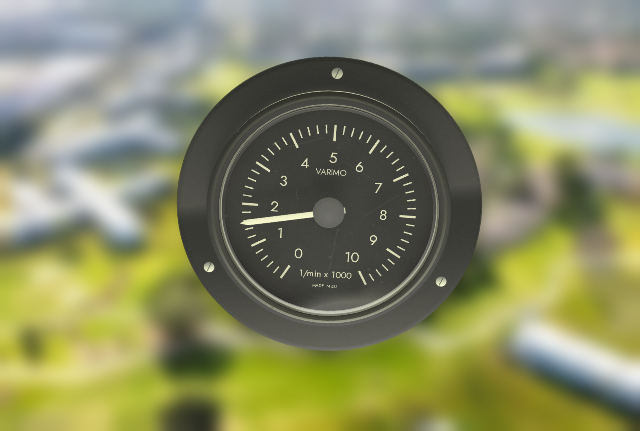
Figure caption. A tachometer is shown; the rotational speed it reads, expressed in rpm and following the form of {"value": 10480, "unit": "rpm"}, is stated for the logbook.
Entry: {"value": 1600, "unit": "rpm"}
